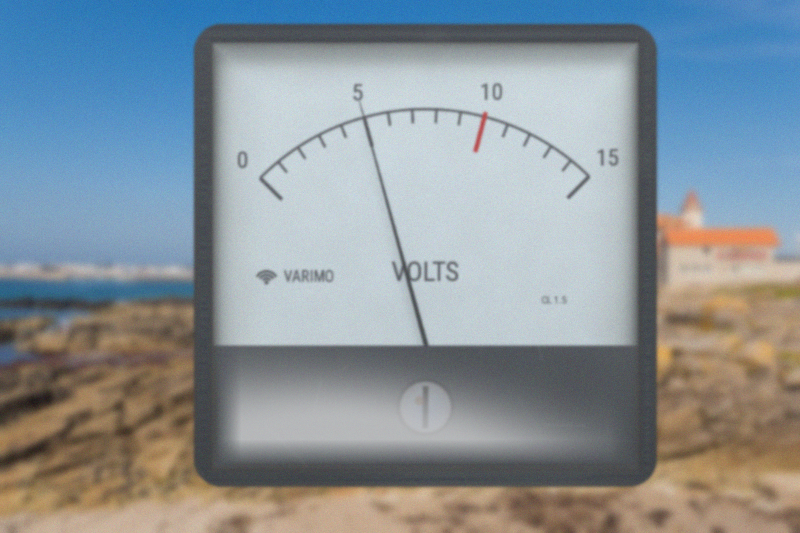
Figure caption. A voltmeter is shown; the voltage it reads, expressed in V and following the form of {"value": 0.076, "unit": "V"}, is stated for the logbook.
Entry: {"value": 5, "unit": "V"}
